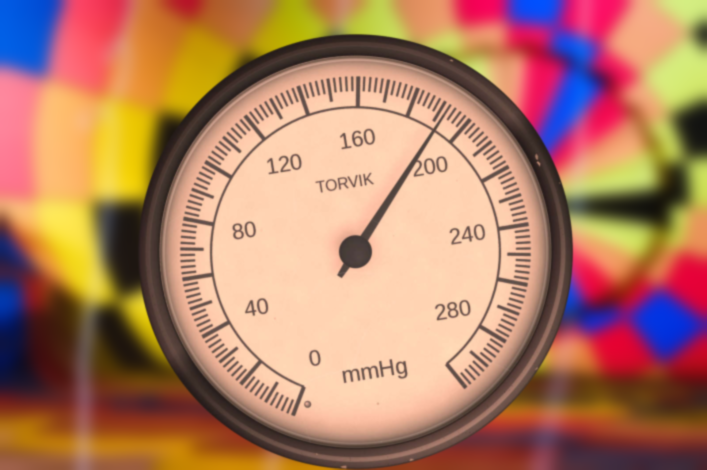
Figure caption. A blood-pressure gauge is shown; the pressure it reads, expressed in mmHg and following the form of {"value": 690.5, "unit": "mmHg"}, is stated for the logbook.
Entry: {"value": 192, "unit": "mmHg"}
